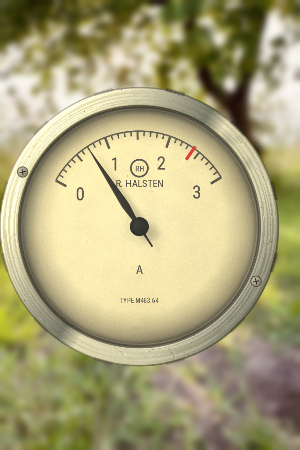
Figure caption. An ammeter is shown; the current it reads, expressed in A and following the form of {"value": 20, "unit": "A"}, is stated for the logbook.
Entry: {"value": 0.7, "unit": "A"}
